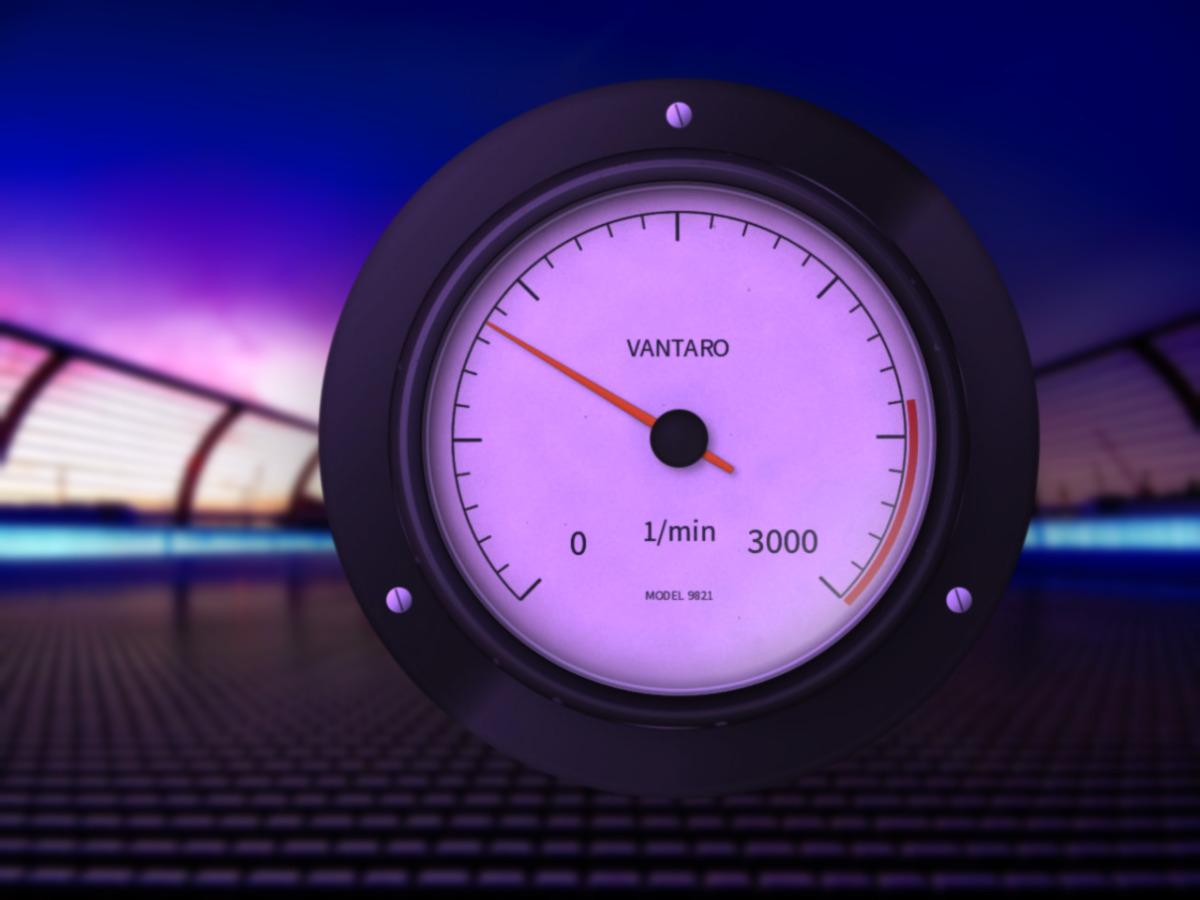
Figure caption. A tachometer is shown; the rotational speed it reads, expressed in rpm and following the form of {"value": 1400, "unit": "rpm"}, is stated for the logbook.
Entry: {"value": 850, "unit": "rpm"}
